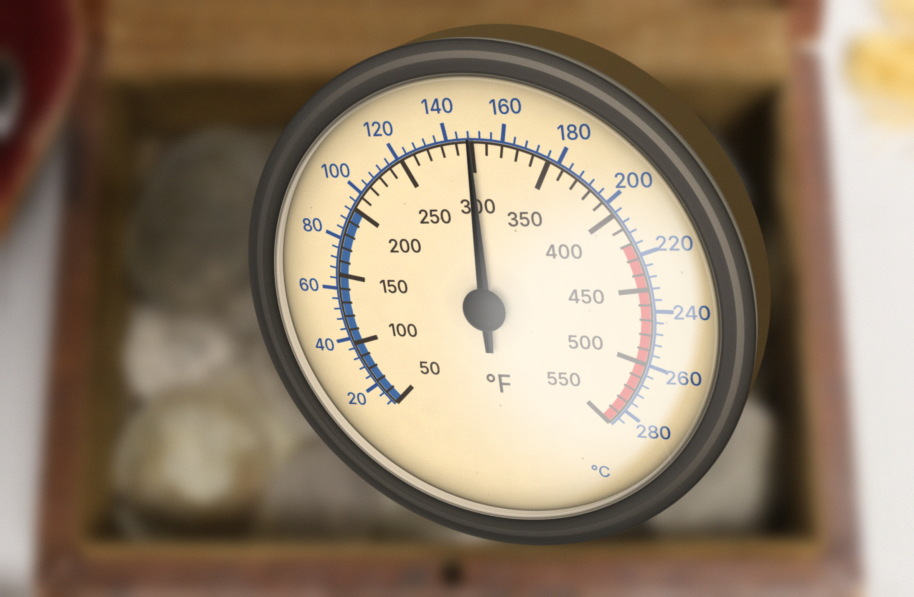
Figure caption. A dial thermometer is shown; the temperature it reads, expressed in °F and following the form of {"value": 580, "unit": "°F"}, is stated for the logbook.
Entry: {"value": 300, "unit": "°F"}
